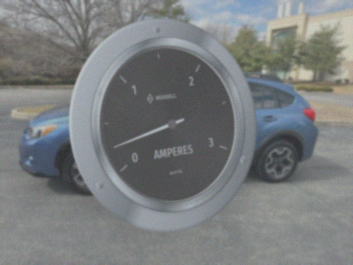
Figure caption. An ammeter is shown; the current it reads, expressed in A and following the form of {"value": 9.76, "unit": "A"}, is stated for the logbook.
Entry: {"value": 0.25, "unit": "A"}
